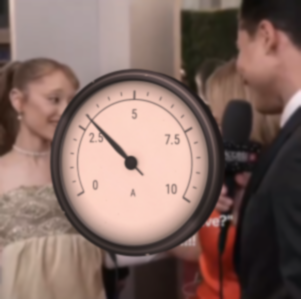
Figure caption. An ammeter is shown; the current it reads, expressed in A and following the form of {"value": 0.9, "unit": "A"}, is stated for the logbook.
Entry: {"value": 3, "unit": "A"}
